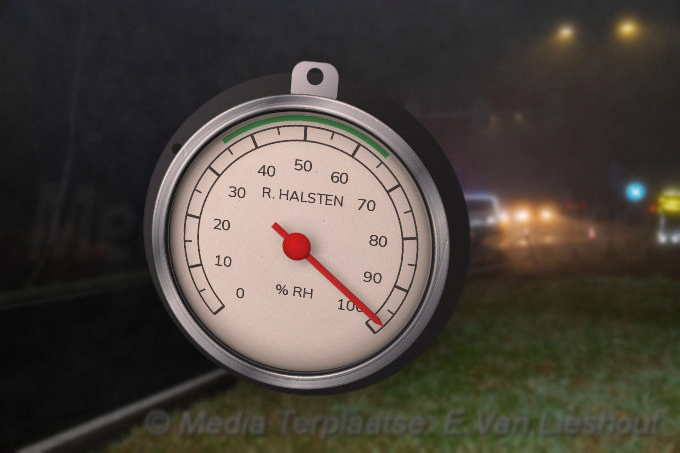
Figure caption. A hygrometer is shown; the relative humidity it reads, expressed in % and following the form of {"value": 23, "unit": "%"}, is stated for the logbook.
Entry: {"value": 97.5, "unit": "%"}
